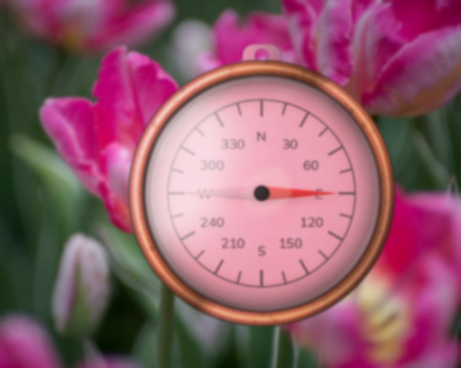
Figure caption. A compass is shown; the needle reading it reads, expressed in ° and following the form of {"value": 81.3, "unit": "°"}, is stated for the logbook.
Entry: {"value": 90, "unit": "°"}
